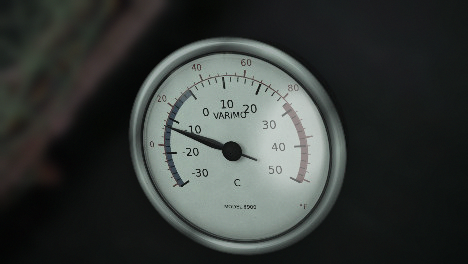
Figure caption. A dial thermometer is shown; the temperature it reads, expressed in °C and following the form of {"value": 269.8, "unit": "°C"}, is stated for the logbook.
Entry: {"value": -12, "unit": "°C"}
